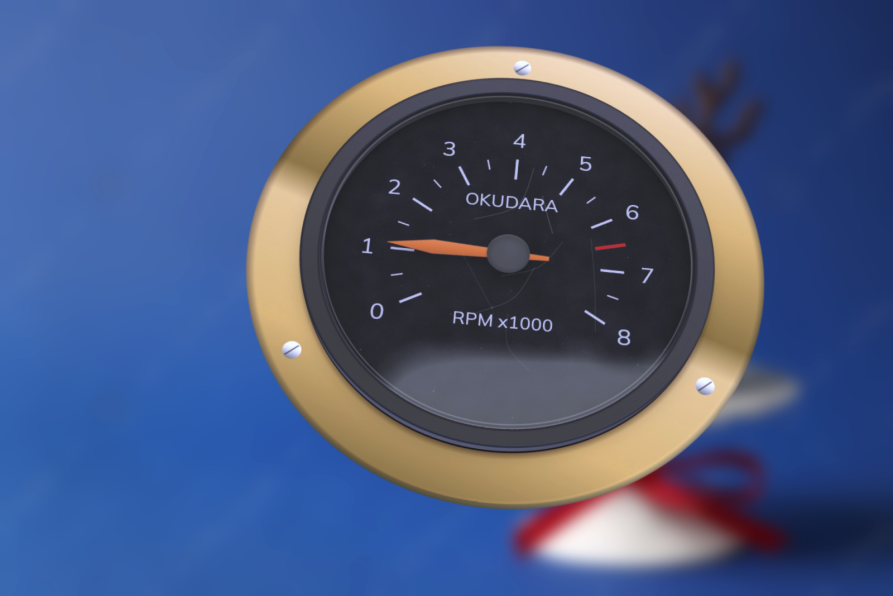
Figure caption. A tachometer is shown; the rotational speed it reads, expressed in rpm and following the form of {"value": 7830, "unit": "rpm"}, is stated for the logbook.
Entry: {"value": 1000, "unit": "rpm"}
